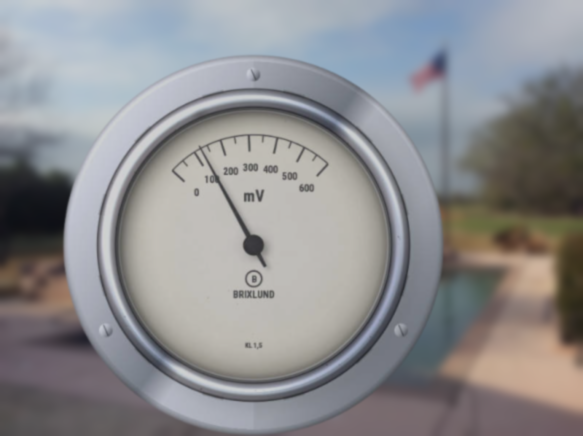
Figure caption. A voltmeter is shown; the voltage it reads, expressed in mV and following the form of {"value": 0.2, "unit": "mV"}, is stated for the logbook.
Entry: {"value": 125, "unit": "mV"}
